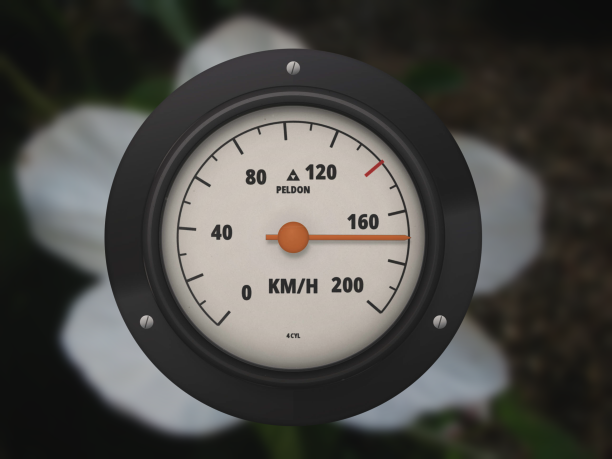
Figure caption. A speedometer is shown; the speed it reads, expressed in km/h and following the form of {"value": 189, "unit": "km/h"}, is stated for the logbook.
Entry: {"value": 170, "unit": "km/h"}
